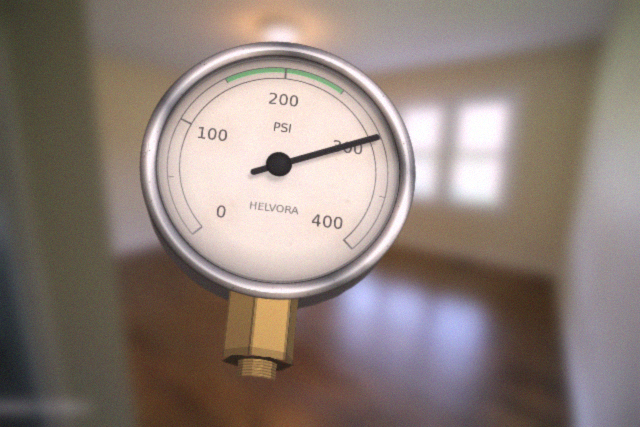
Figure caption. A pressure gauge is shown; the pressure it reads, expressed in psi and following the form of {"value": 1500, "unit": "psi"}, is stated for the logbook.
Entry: {"value": 300, "unit": "psi"}
